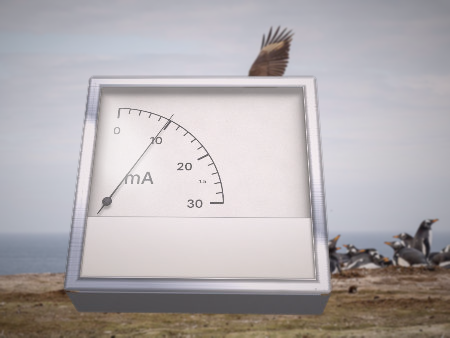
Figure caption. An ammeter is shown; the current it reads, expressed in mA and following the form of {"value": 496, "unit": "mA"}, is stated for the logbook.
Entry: {"value": 10, "unit": "mA"}
